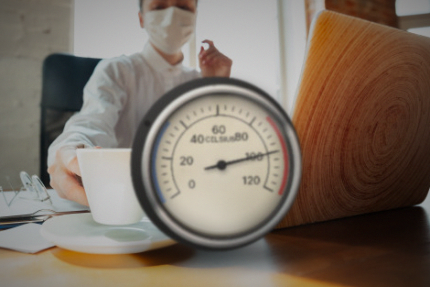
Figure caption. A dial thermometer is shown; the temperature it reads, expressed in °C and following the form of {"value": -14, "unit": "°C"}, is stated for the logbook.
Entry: {"value": 100, "unit": "°C"}
